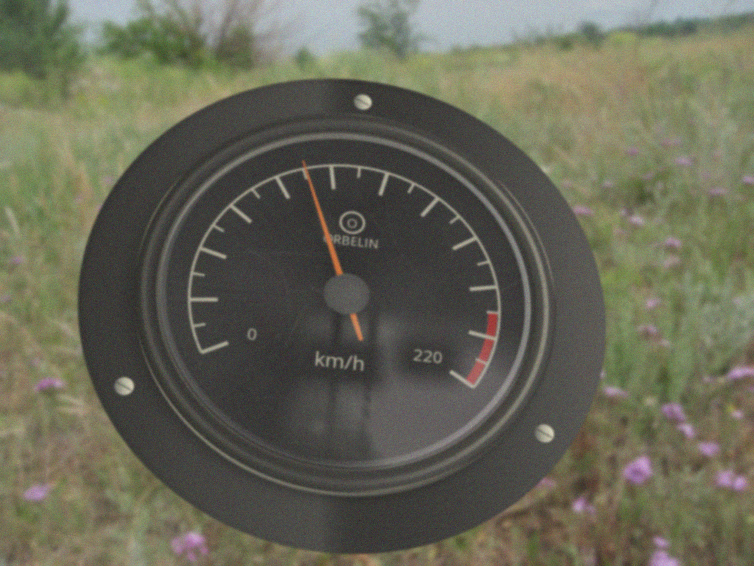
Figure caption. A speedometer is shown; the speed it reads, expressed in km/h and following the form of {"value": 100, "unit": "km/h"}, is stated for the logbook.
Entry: {"value": 90, "unit": "km/h"}
